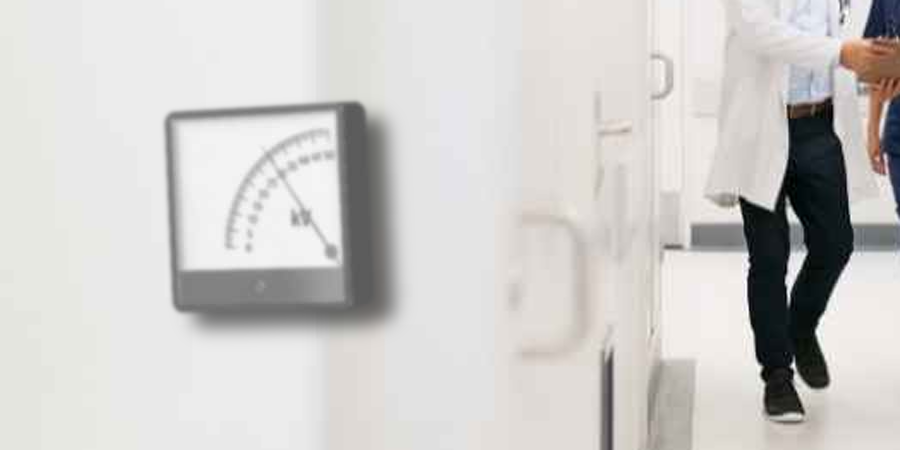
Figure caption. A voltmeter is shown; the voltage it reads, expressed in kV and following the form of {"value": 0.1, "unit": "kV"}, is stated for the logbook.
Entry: {"value": 30, "unit": "kV"}
